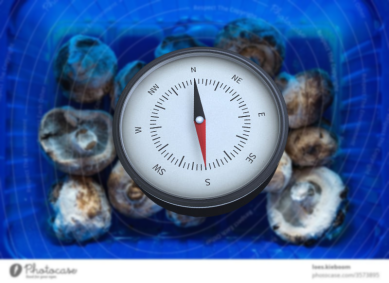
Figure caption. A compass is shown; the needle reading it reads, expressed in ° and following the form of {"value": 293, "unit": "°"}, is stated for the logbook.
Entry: {"value": 180, "unit": "°"}
